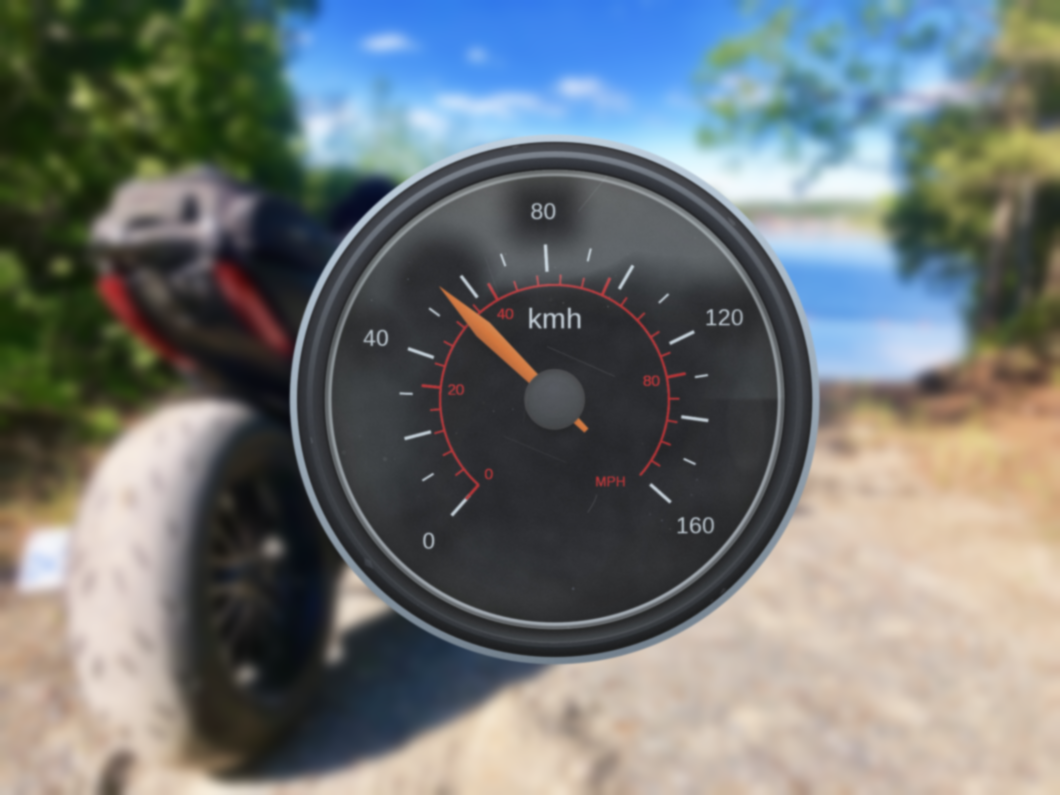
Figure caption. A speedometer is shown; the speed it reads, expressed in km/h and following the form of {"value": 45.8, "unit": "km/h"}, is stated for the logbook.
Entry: {"value": 55, "unit": "km/h"}
